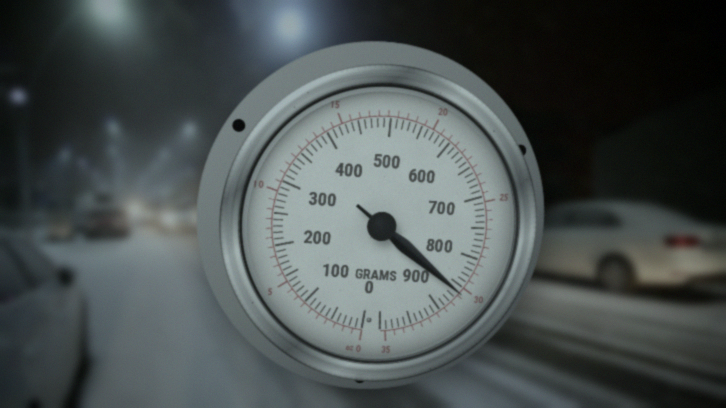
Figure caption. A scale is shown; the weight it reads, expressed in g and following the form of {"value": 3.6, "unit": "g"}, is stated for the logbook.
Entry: {"value": 860, "unit": "g"}
